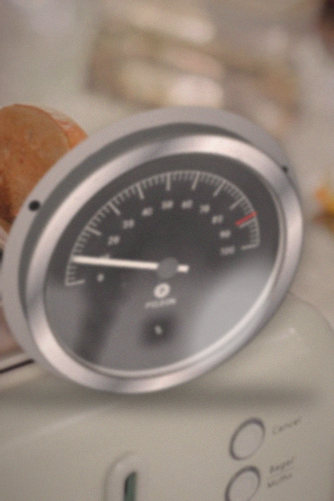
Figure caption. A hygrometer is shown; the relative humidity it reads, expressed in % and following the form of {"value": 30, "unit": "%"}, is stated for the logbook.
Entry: {"value": 10, "unit": "%"}
